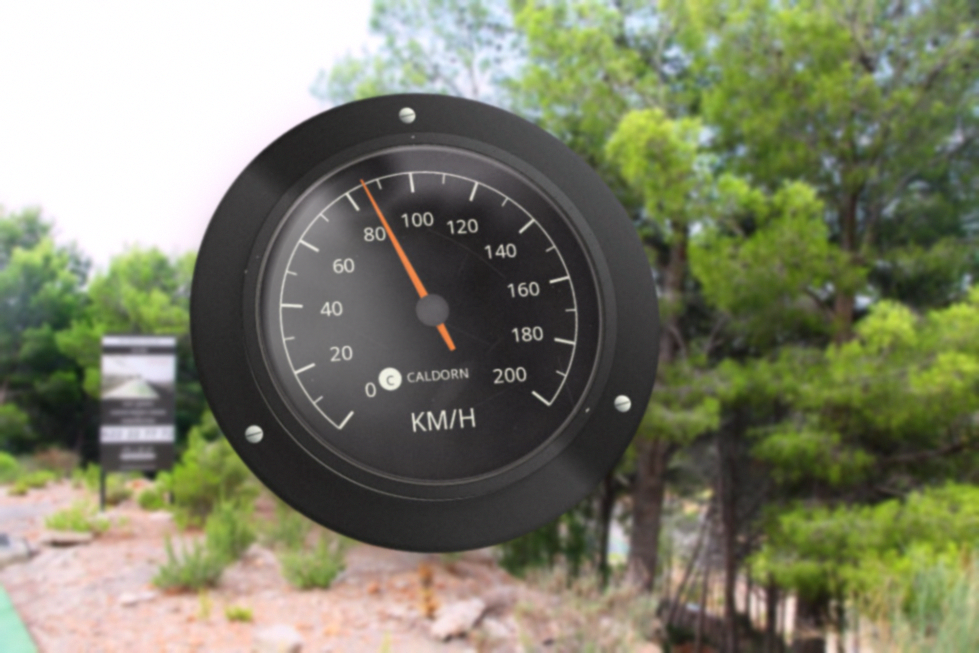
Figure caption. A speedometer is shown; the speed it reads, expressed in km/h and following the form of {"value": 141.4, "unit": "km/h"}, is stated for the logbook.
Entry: {"value": 85, "unit": "km/h"}
